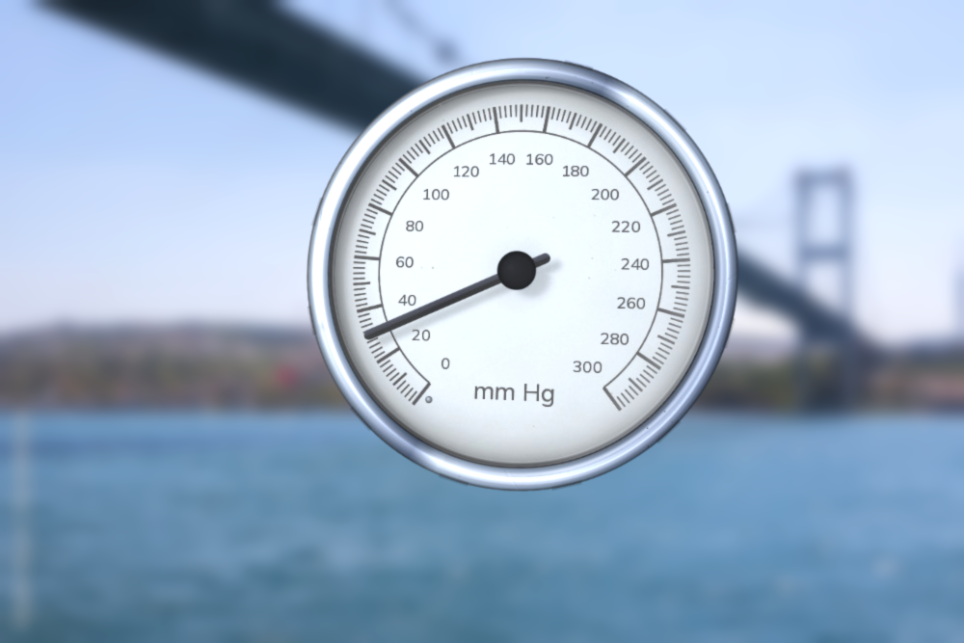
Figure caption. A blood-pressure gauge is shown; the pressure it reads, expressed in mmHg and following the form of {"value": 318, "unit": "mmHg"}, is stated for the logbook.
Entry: {"value": 30, "unit": "mmHg"}
